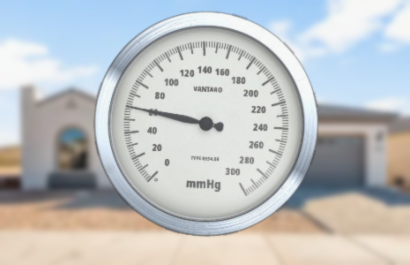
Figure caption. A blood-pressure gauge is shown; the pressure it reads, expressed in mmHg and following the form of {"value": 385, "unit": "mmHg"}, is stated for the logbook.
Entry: {"value": 60, "unit": "mmHg"}
